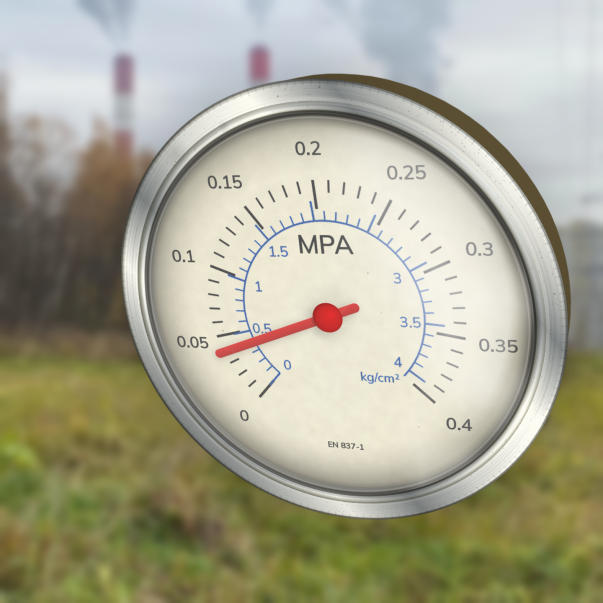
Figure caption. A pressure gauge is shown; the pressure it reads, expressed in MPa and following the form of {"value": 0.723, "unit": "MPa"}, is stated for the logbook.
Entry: {"value": 0.04, "unit": "MPa"}
